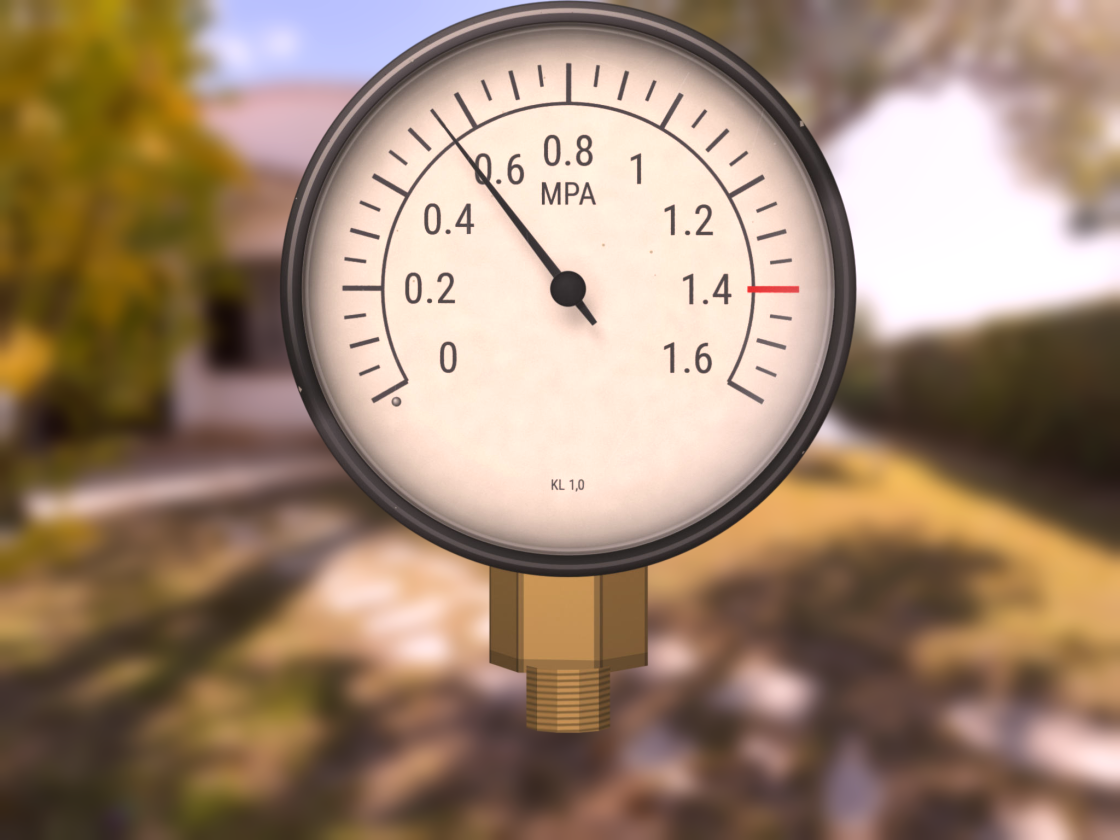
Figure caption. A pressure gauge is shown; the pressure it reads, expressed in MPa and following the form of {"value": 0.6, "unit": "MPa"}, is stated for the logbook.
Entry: {"value": 0.55, "unit": "MPa"}
